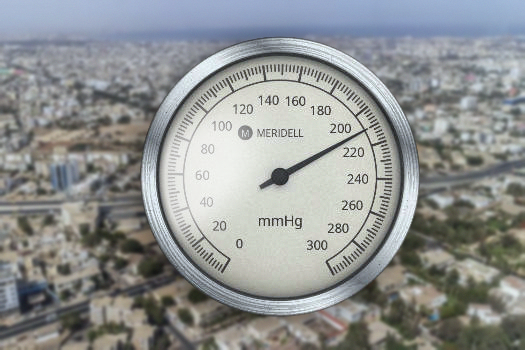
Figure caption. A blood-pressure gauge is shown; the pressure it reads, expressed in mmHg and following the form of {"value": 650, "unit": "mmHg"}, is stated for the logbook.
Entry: {"value": 210, "unit": "mmHg"}
